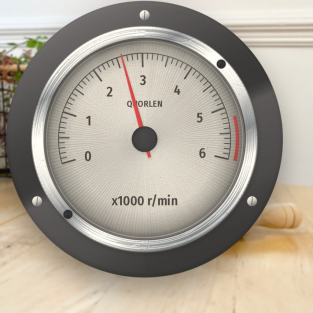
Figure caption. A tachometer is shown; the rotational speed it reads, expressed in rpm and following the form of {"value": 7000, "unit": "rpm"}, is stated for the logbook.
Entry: {"value": 2600, "unit": "rpm"}
